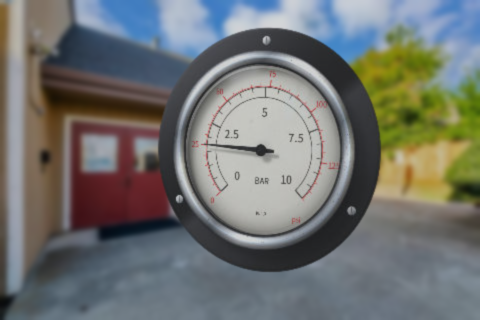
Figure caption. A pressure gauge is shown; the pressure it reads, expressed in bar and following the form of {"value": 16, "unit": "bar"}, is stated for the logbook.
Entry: {"value": 1.75, "unit": "bar"}
